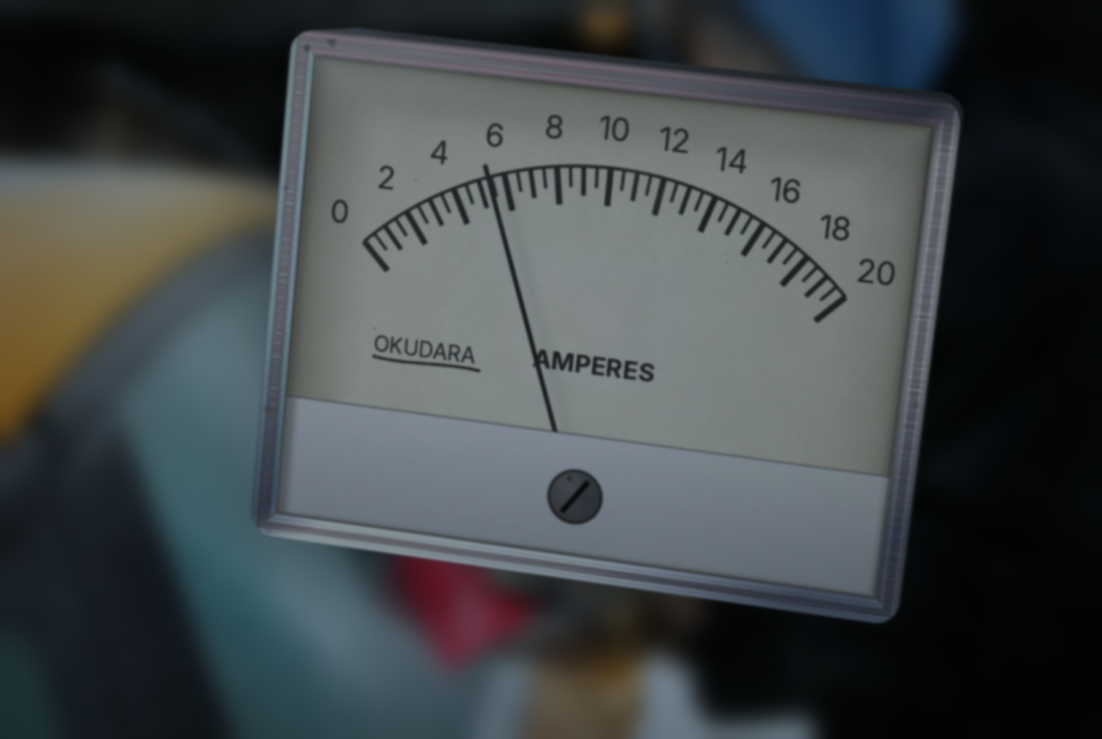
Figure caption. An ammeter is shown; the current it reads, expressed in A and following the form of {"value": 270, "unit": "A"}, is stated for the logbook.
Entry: {"value": 5.5, "unit": "A"}
